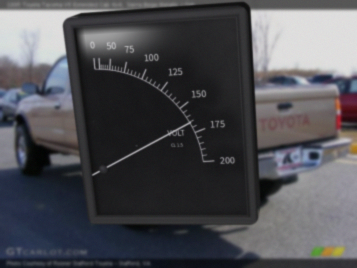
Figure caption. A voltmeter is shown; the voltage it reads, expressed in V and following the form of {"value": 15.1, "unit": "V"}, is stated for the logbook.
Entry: {"value": 165, "unit": "V"}
